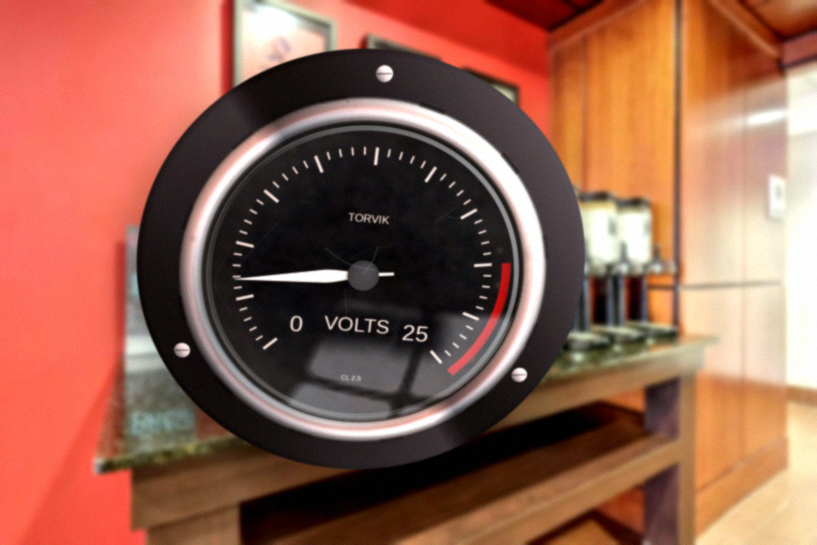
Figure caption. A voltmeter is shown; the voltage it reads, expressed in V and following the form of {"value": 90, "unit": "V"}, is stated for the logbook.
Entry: {"value": 3.5, "unit": "V"}
